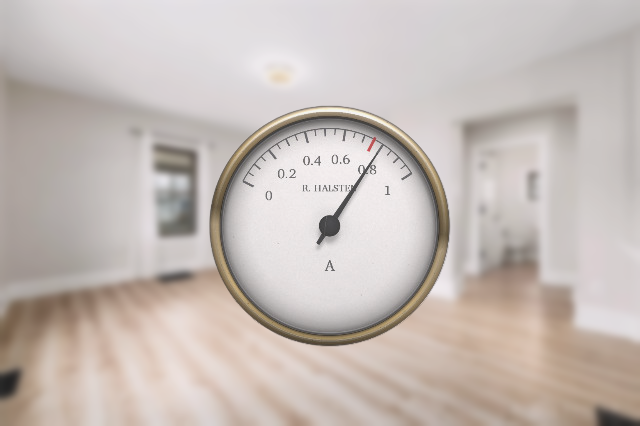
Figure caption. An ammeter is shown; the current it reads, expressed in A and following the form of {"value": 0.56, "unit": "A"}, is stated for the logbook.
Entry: {"value": 0.8, "unit": "A"}
